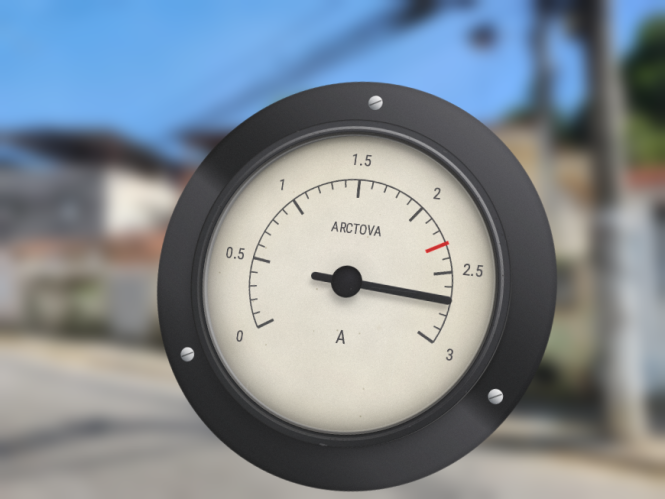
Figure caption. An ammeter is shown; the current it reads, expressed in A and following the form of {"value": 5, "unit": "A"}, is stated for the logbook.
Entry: {"value": 2.7, "unit": "A"}
